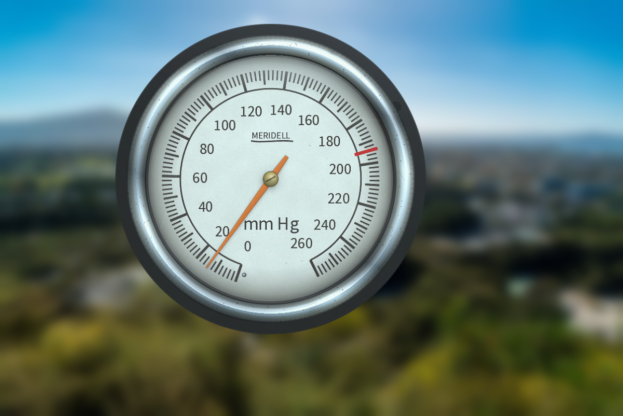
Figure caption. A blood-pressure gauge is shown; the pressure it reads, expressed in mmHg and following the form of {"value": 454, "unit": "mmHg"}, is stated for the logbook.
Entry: {"value": 14, "unit": "mmHg"}
